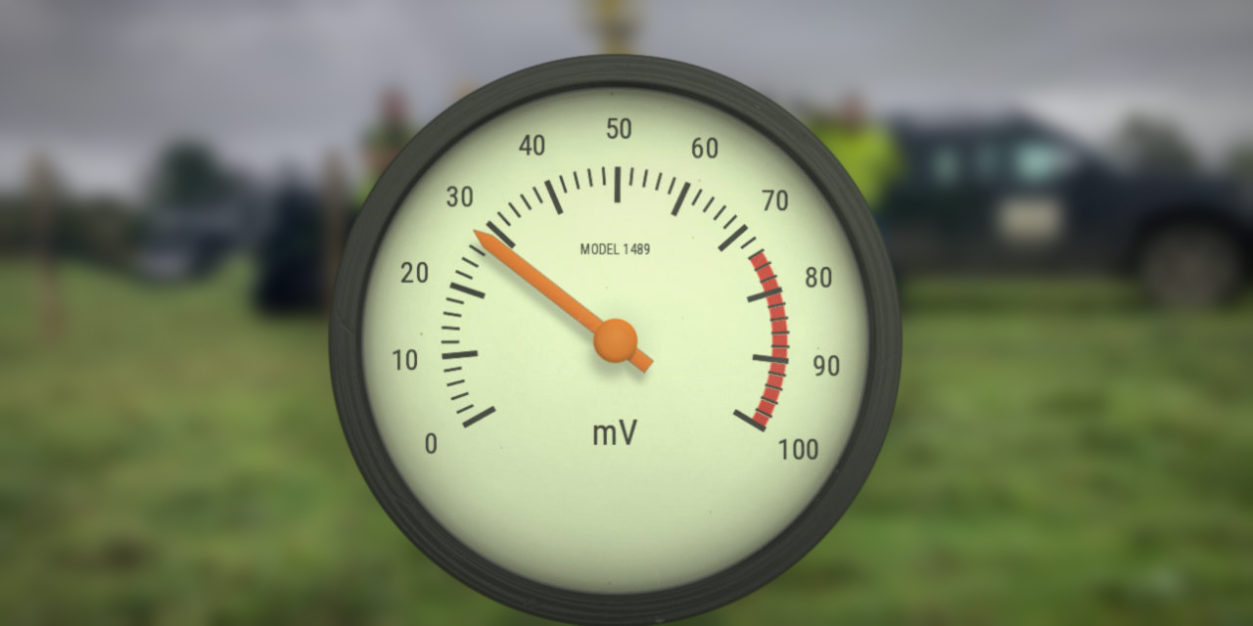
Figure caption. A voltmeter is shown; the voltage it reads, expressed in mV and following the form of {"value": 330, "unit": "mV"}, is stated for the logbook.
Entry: {"value": 28, "unit": "mV"}
